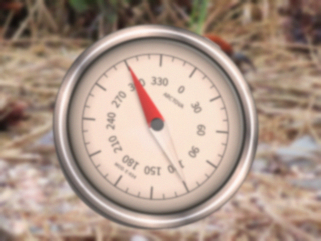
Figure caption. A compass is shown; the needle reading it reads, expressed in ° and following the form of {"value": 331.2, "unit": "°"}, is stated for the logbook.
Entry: {"value": 300, "unit": "°"}
